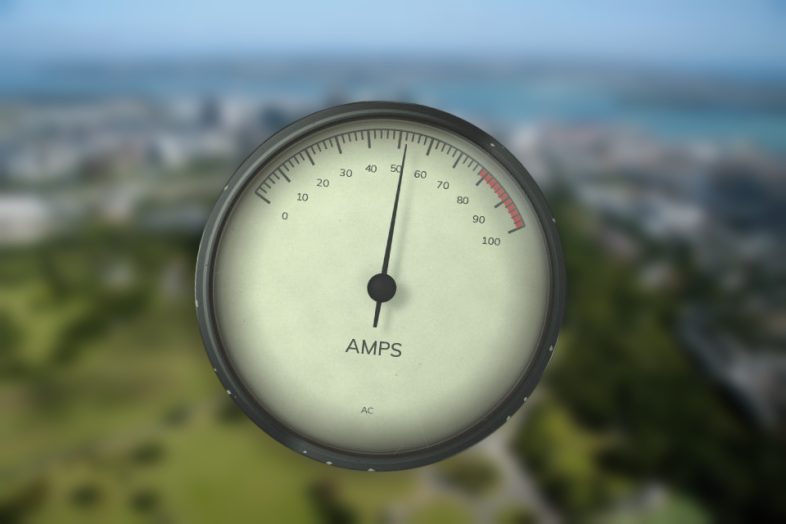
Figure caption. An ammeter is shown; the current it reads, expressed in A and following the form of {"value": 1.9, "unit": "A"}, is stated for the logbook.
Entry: {"value": 52, "unit": "A"}
